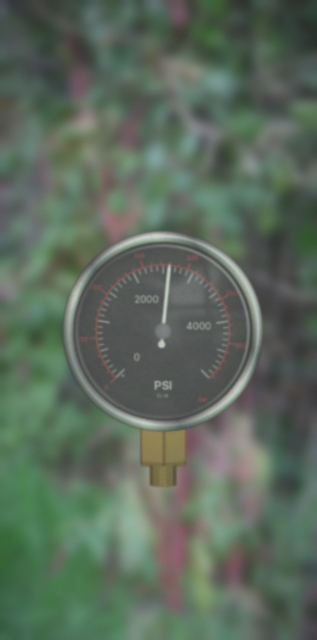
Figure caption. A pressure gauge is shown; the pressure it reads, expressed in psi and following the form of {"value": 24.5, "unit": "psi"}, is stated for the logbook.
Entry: {"value": 2600, "unit": "psi"}
